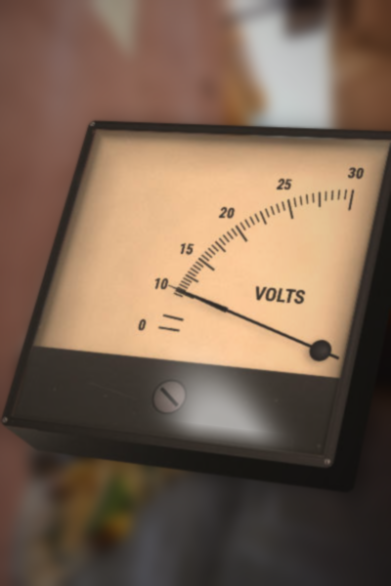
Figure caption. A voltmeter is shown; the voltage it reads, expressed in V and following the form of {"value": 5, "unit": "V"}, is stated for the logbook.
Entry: {"value": 10, "unit": "V"}
